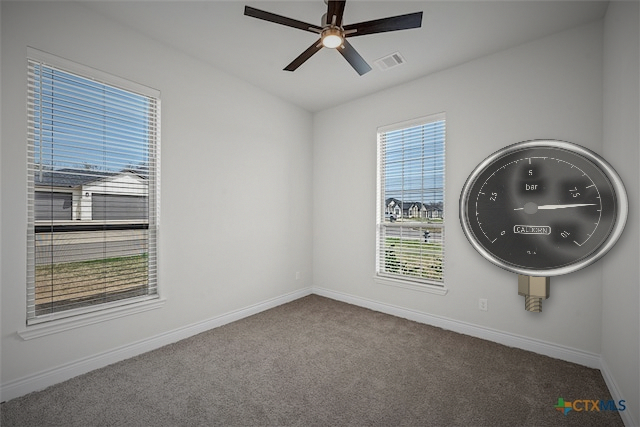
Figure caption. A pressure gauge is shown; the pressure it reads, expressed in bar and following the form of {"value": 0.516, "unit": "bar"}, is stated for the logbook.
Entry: {"value": 8.25, "unit": "bar"}
